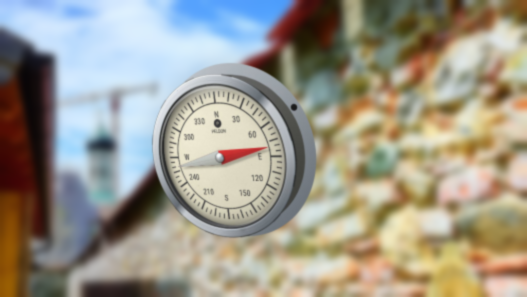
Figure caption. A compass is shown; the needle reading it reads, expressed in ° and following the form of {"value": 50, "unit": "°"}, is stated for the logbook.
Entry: {"value": 80, "unit": "°"}
